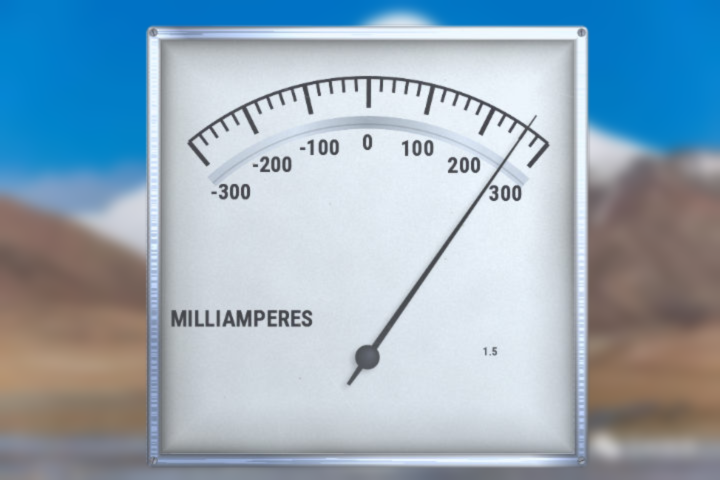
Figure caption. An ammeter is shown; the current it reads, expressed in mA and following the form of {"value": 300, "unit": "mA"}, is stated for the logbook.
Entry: {"value": 260, "unit": "mA"}
